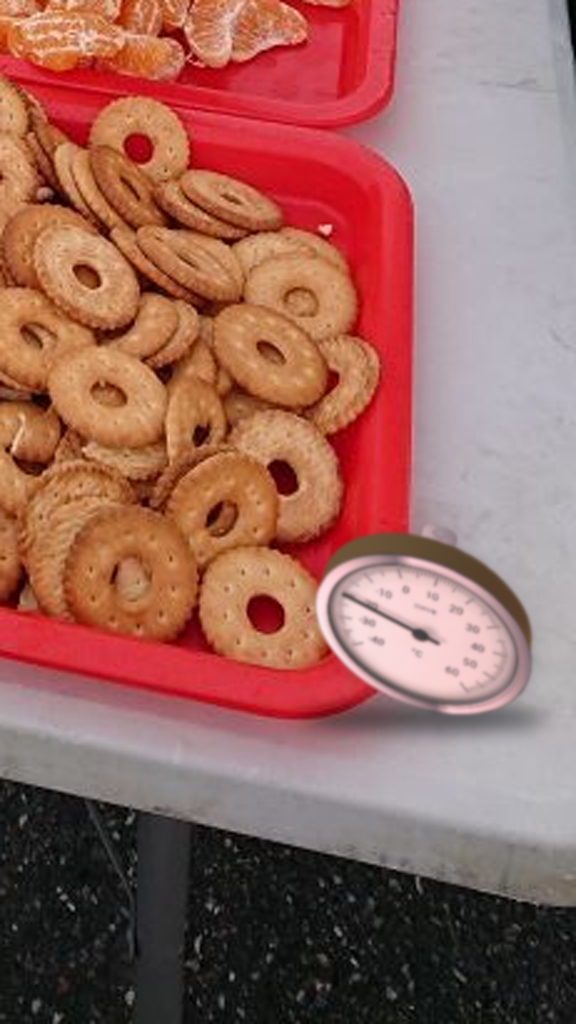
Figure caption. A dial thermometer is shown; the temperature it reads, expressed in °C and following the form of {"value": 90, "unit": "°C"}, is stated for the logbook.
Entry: {"value": -20, "unit": "°C"}
